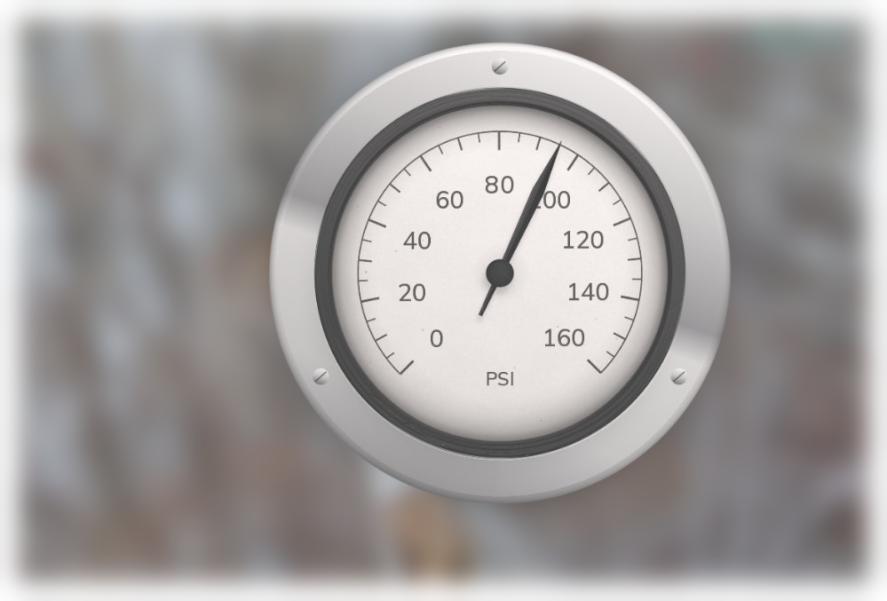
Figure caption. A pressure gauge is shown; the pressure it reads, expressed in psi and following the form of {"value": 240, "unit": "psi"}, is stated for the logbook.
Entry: {"value": 95, "unit": "psi"}
